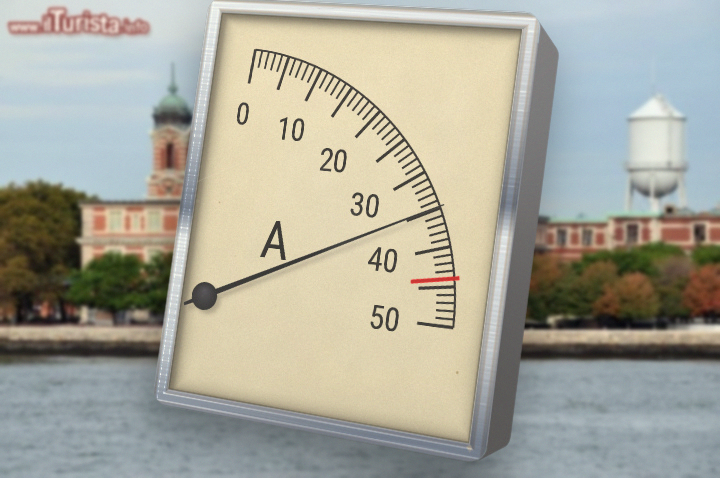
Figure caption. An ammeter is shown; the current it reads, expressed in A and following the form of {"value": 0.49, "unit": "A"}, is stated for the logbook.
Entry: {"value": 35, "unit": "A"}
